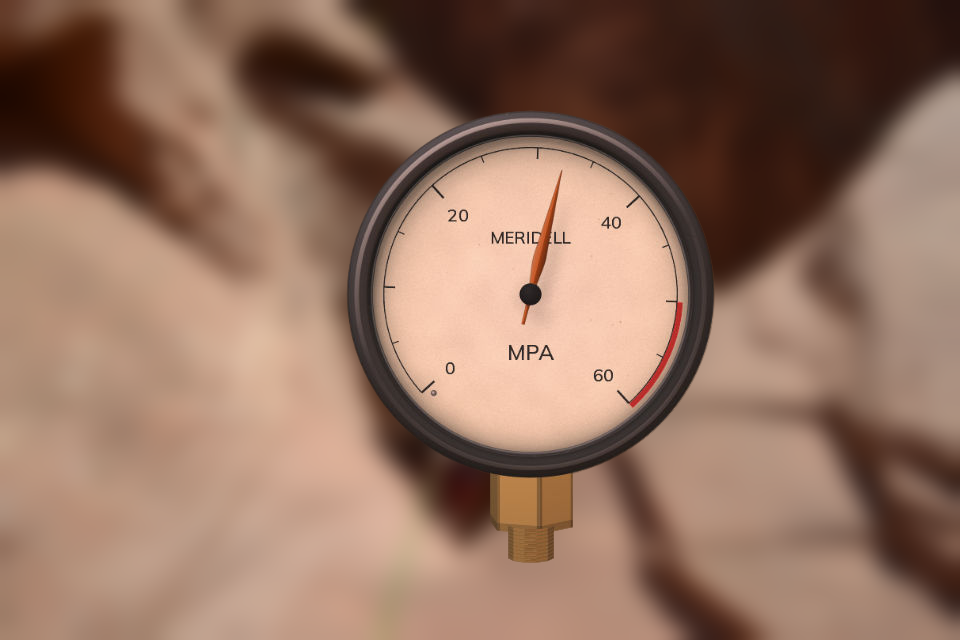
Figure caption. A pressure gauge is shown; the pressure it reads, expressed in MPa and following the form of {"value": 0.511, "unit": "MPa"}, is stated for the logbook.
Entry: {"value": 32.5, "unit": "MPa"}
